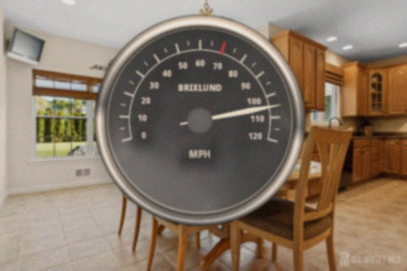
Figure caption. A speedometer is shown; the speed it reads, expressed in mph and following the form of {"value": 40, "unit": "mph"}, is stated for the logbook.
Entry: {"value": 105, "unit": "mph"}
